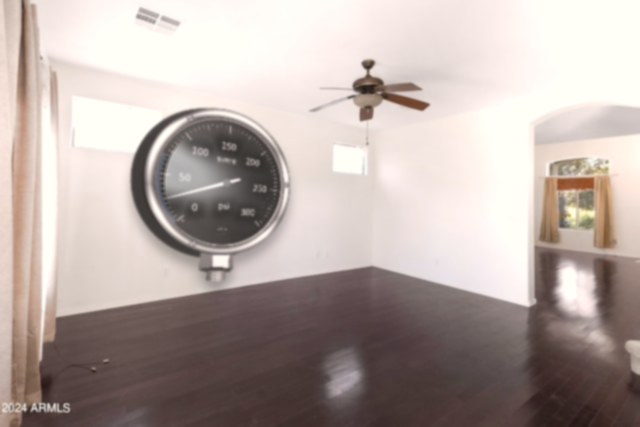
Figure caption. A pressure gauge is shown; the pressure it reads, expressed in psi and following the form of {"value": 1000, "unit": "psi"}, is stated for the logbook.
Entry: {"value": 25, "unit": "psi"}
